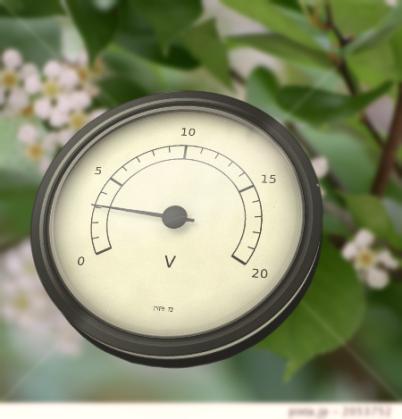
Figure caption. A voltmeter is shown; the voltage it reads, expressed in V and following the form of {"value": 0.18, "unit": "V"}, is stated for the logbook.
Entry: {"value": 3, "unit": "V"}
